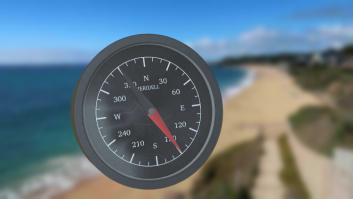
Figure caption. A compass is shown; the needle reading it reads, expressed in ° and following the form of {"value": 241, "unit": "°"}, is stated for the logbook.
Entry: {"value": 150, "unit": "°"}
